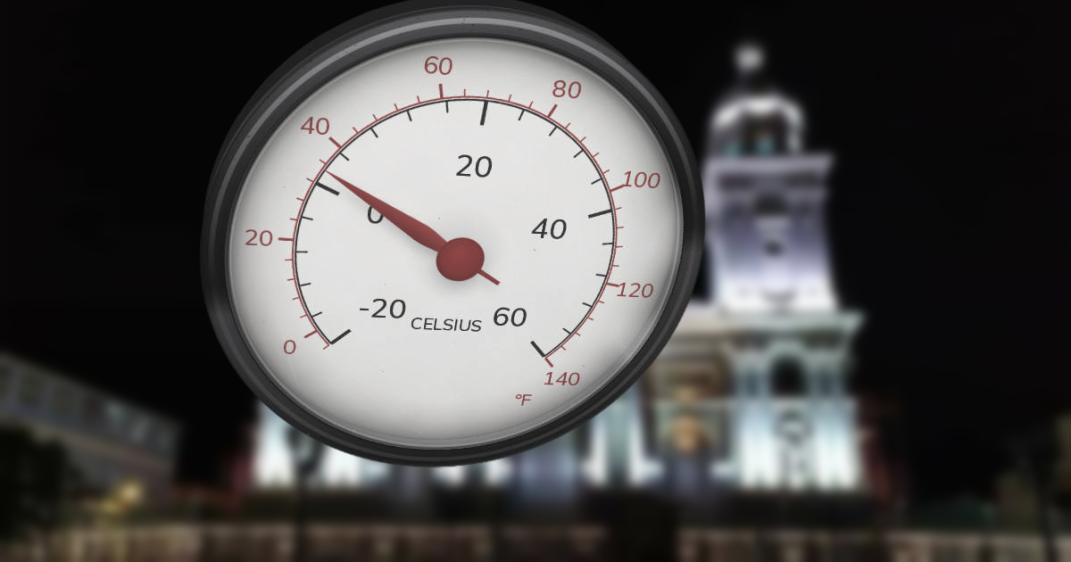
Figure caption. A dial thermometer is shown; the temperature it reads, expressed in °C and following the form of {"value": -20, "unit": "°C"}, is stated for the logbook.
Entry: {"value": 2, "unit": "°C"}
